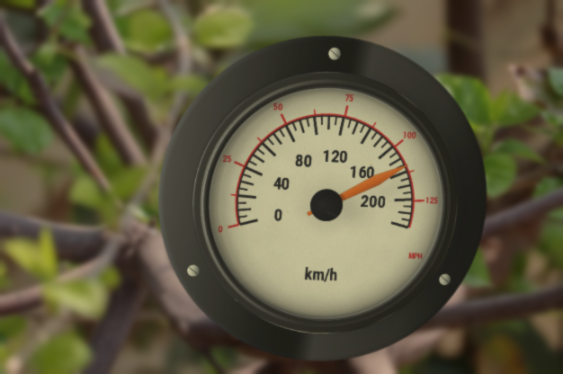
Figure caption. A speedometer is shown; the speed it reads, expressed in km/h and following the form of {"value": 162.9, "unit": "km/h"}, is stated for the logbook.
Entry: {"value": 175, "unit": "km/h"}
